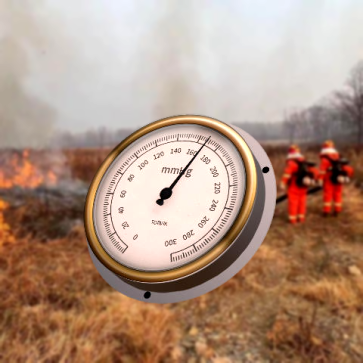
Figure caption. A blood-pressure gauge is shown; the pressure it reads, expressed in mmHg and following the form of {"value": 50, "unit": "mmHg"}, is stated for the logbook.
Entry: {"value": 170, "unit": "mmHg"}
